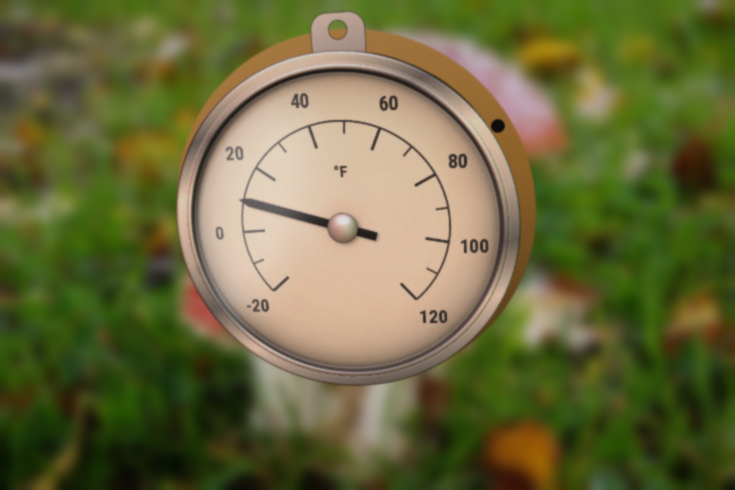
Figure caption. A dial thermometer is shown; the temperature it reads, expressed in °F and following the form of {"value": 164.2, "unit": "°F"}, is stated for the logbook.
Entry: {"value": 10, "unit": "°F"}
